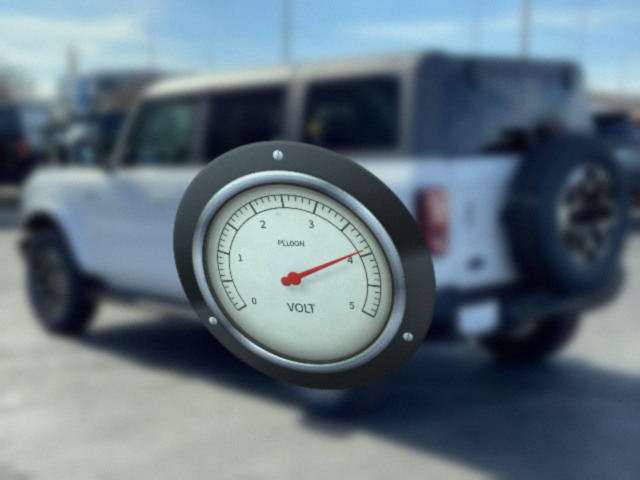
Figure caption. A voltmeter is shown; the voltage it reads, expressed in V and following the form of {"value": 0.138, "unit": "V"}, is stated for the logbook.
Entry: {"value": 3.9, "unit": "V"}
